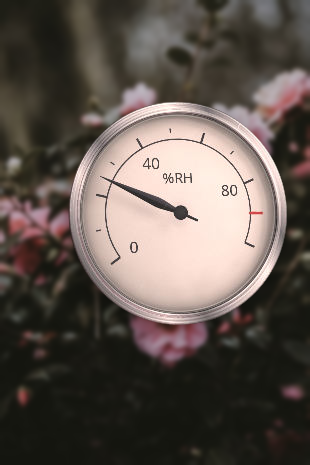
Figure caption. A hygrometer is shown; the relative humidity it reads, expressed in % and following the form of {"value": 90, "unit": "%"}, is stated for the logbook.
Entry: {"value": 25, "unit": "%"}
